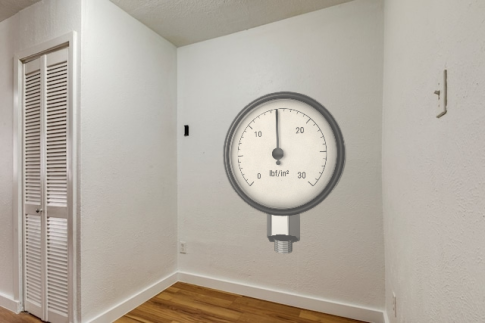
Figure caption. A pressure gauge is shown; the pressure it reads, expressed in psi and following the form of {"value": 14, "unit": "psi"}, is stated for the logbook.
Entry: {"value": 15, "unit": "psi"}
